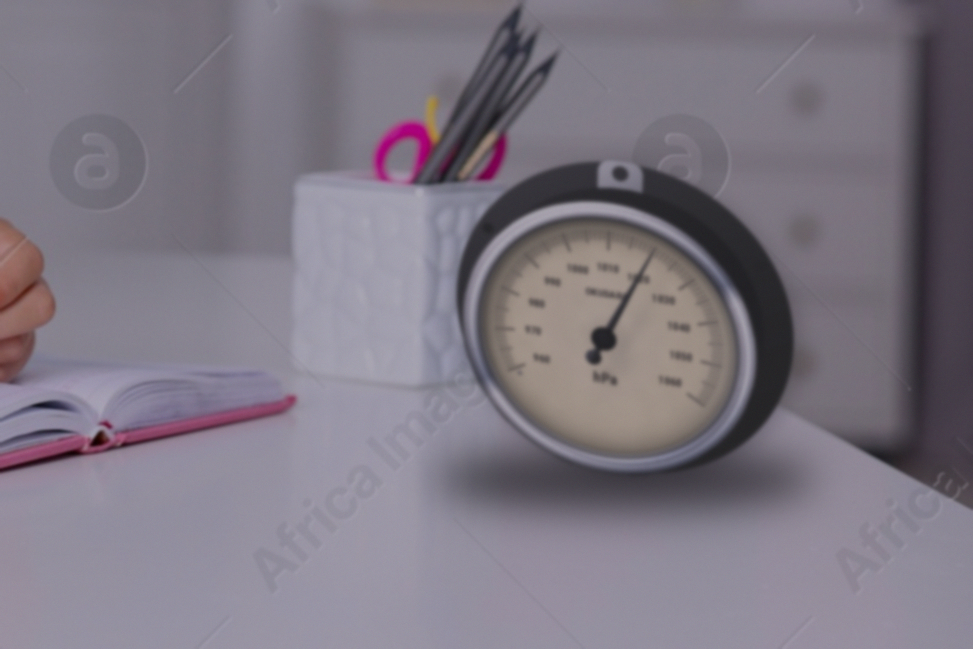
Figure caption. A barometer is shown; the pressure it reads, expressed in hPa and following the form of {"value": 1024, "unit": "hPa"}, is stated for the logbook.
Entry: {"value": 1020, "unit": "hPa"}
